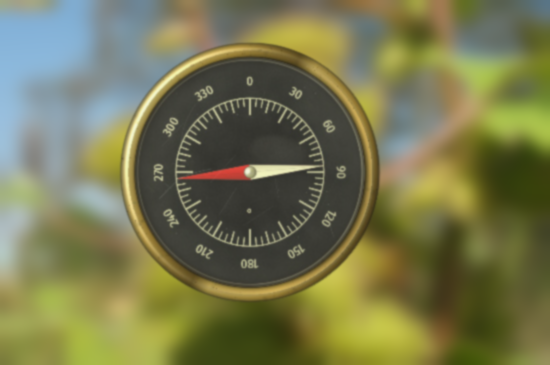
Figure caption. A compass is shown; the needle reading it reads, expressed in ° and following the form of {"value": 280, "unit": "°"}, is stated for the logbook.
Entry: {"value": 265, "unit": "°"}
